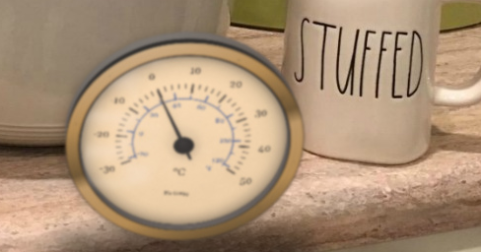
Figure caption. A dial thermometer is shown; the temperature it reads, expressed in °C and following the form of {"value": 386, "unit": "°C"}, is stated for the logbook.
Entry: {"value": 0, "unit": "°C"}
